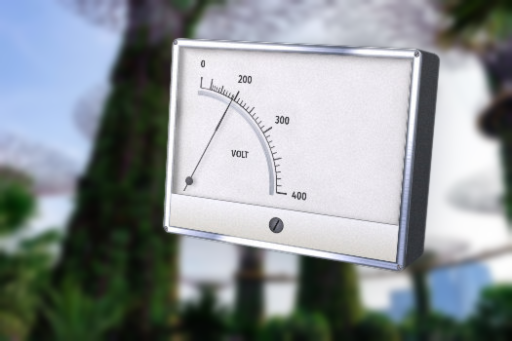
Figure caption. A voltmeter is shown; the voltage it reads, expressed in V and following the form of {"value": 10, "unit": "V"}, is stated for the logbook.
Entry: {"value": 200, "unit": "V"}
